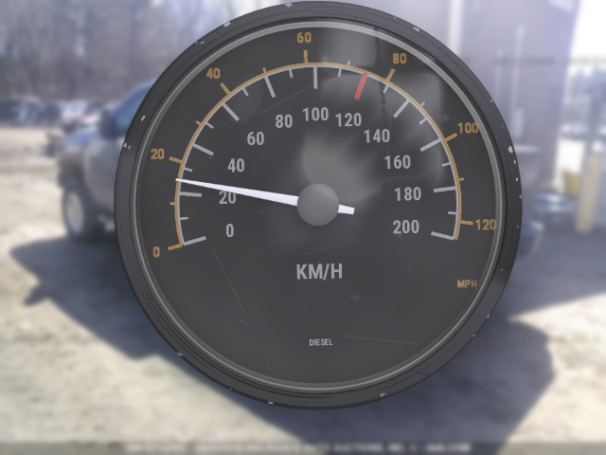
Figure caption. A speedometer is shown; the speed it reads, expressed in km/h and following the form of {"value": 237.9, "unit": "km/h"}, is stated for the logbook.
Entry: {"value": 25, "unit": "km/h"}
